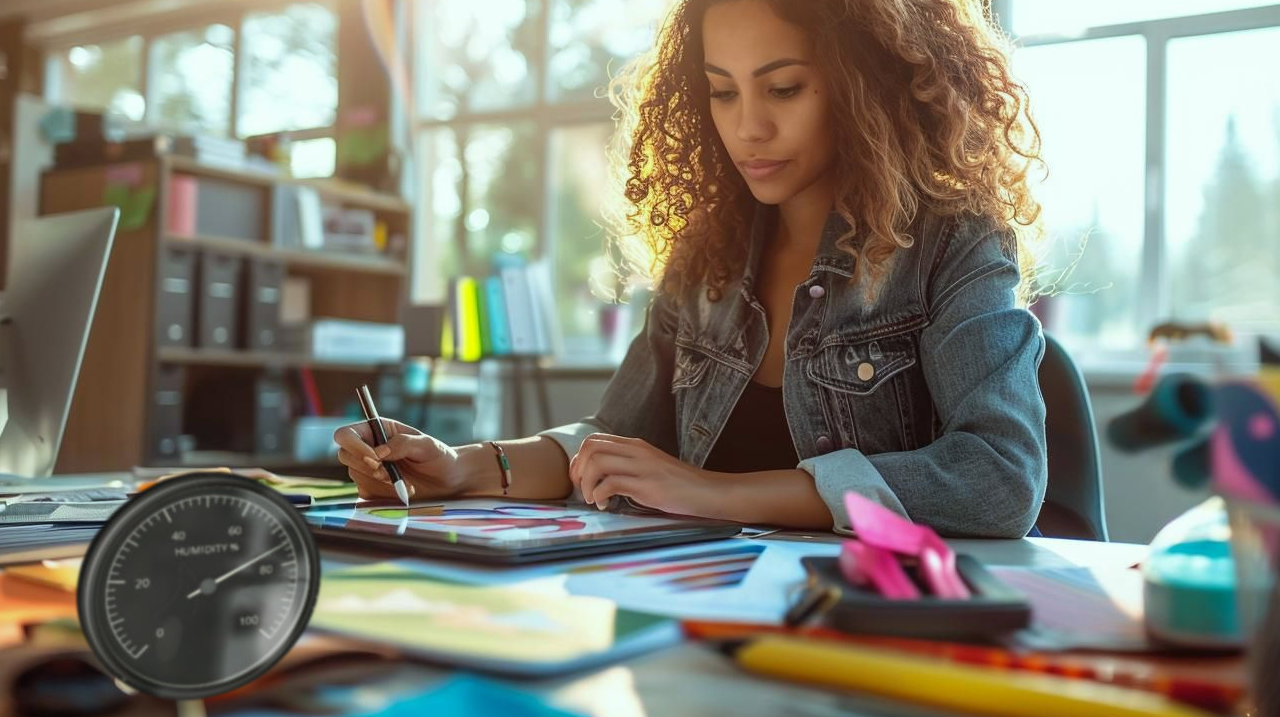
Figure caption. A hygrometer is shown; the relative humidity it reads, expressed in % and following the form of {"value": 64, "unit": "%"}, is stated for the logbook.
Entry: {"value": 74, "unit": "%"}
